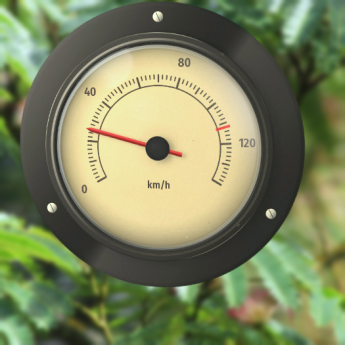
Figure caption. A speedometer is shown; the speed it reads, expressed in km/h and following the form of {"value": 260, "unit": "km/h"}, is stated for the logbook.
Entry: {"value": 26, "unit": "km/h"}
